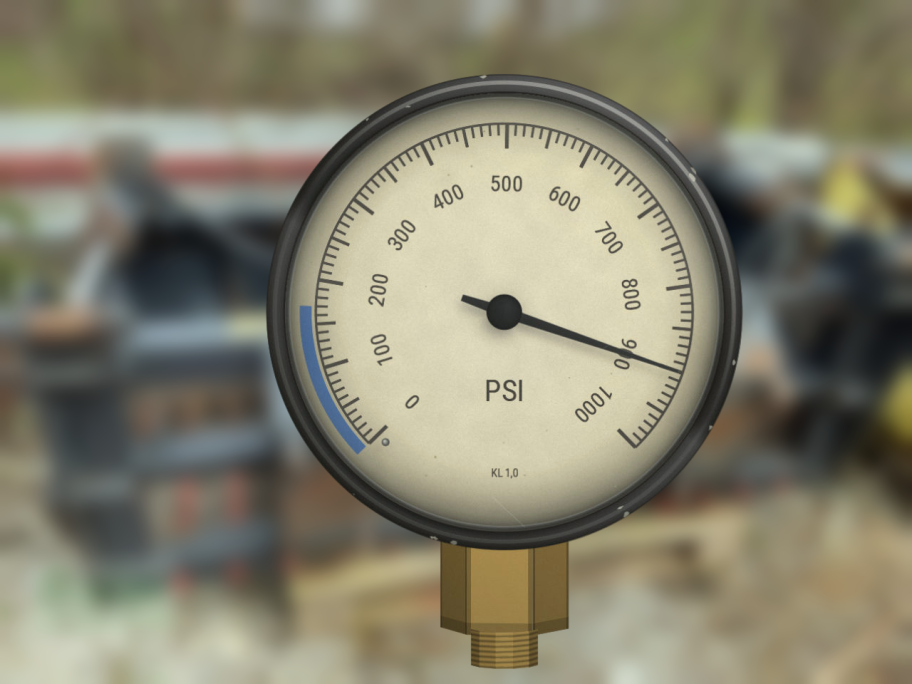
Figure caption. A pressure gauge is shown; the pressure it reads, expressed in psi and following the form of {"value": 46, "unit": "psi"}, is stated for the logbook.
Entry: {"value": 900, "unit": "psi"}
